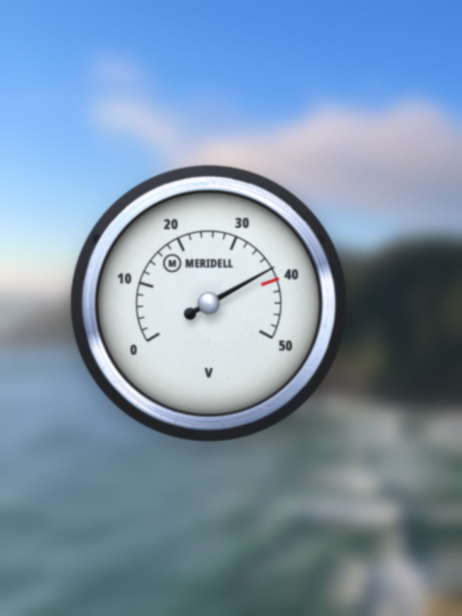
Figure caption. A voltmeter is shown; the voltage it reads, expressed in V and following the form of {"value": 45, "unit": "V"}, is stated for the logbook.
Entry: {"value": 38, "unit": "V"}
